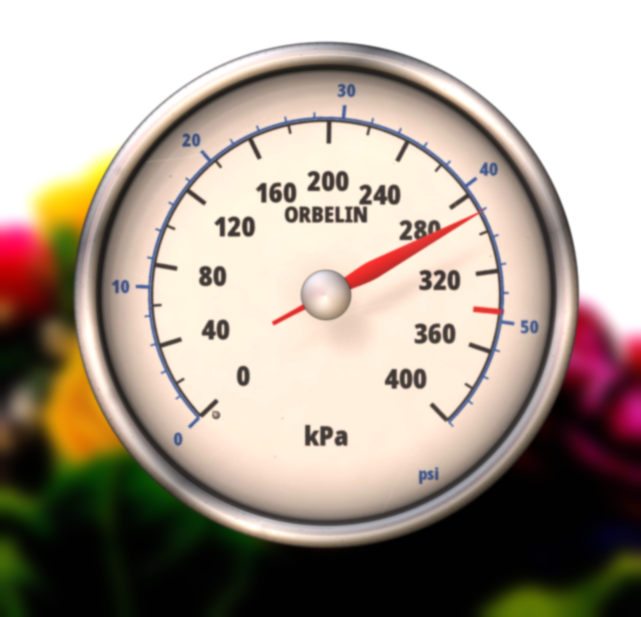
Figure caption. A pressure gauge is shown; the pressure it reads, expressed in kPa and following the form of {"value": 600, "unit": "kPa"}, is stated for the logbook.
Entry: {"value": 290, "unit": "kPa"}
